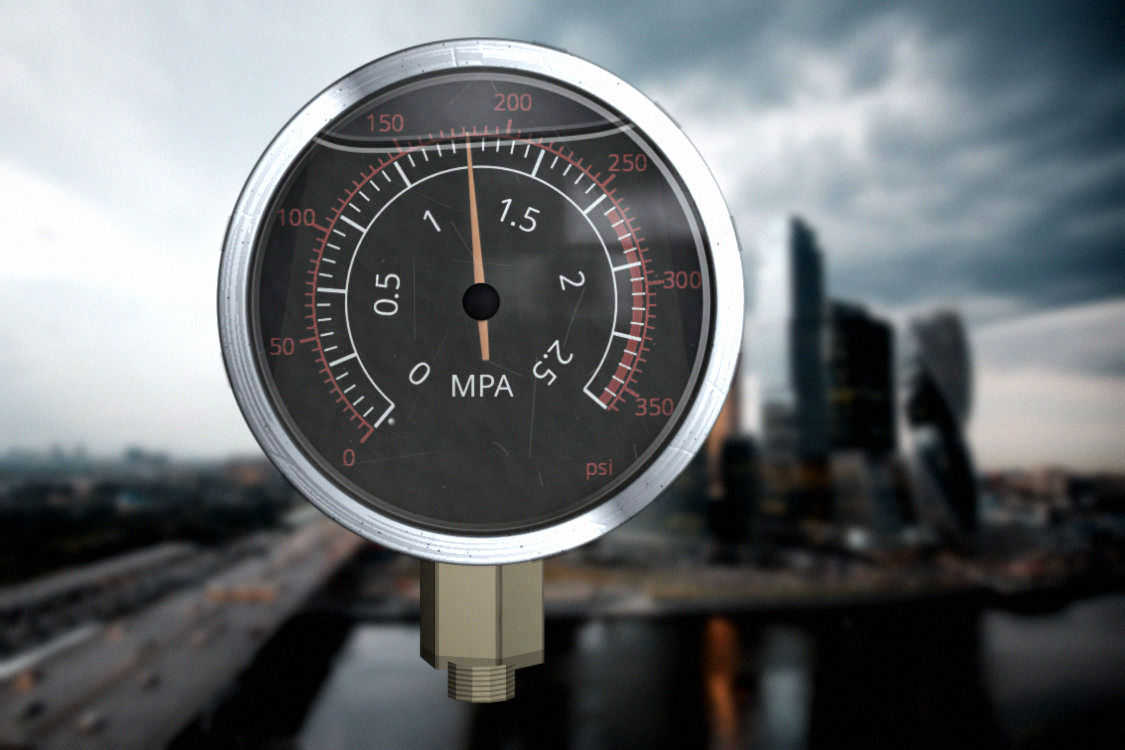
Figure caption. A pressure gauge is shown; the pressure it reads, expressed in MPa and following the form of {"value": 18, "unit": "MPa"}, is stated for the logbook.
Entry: {"value": 1.25, "unit": "MPa"}
